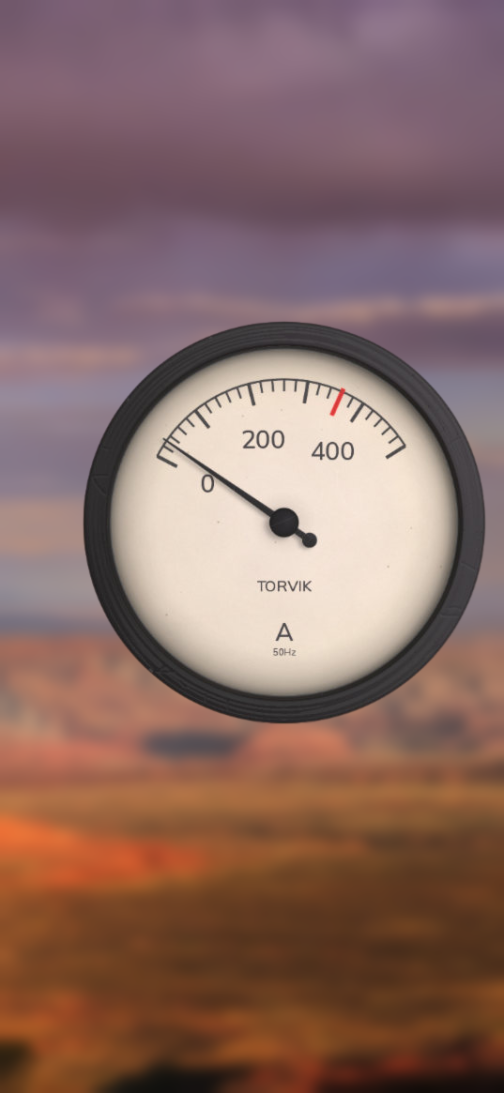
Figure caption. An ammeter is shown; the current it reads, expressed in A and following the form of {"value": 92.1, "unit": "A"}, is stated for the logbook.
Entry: {"value": 30, "unit": "A"}
